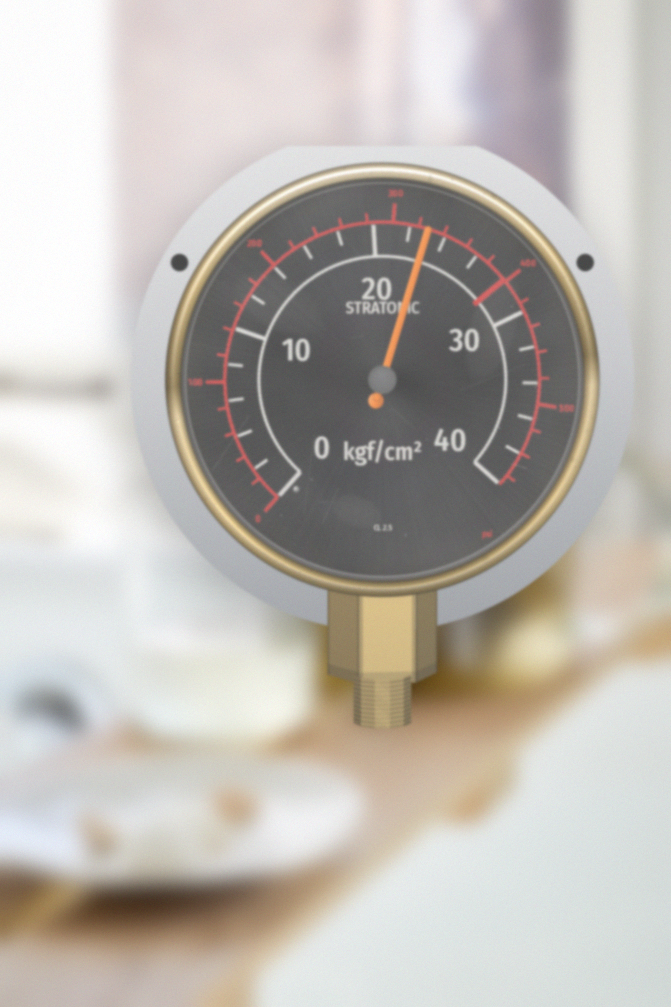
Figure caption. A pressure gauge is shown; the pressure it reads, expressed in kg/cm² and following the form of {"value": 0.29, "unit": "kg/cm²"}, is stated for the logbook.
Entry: {"value": 23, "unit": "kg/cm²"}
